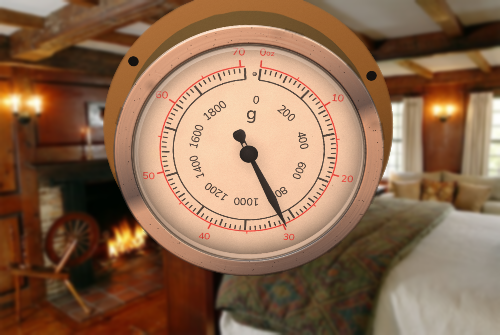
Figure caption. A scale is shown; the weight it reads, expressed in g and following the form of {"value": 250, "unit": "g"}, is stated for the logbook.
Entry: {"value": 840, "unit": "g"}
